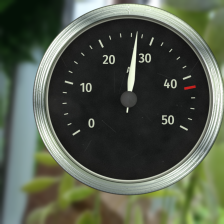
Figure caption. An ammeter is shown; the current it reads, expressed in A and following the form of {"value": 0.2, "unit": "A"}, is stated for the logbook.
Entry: {"value": 27, "unit": "A"}
